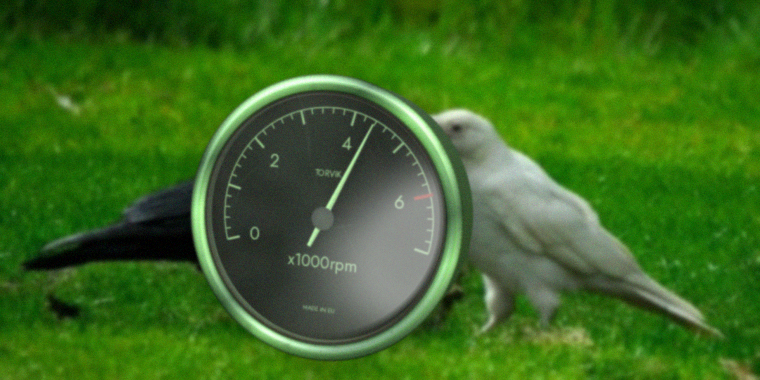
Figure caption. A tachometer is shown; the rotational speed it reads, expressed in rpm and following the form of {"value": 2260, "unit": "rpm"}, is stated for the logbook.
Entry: {"value": 4400, "unit": "rpm"}
